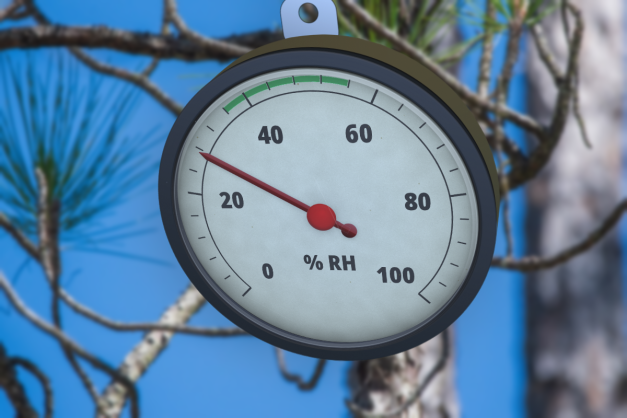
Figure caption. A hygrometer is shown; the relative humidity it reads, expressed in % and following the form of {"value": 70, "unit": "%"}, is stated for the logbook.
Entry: {"value": 28, "unit": "%"}
